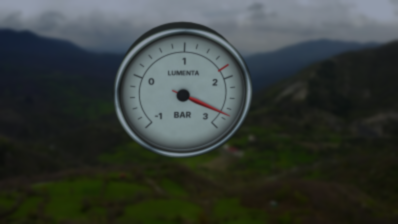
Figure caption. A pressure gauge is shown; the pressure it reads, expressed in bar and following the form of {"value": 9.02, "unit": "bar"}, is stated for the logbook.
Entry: {"value": 2.7, "unit": "bar"}
